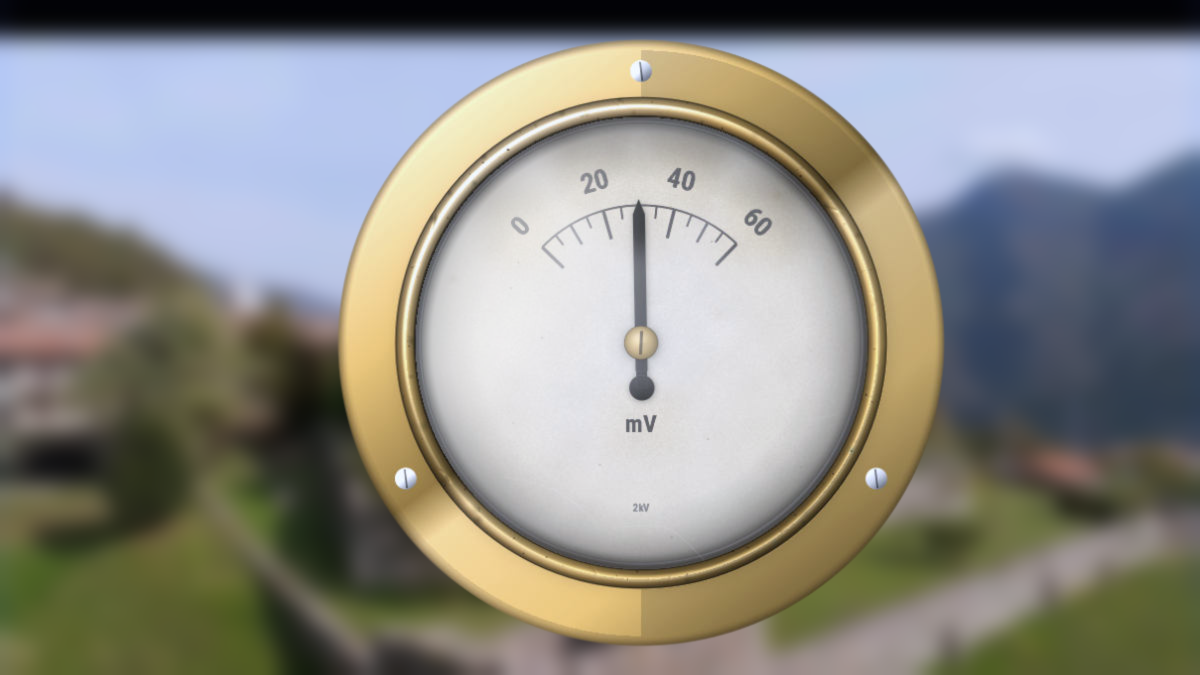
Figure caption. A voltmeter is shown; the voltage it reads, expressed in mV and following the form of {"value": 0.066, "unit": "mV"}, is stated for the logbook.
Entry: {"value": 30, "unit": "mV"}
